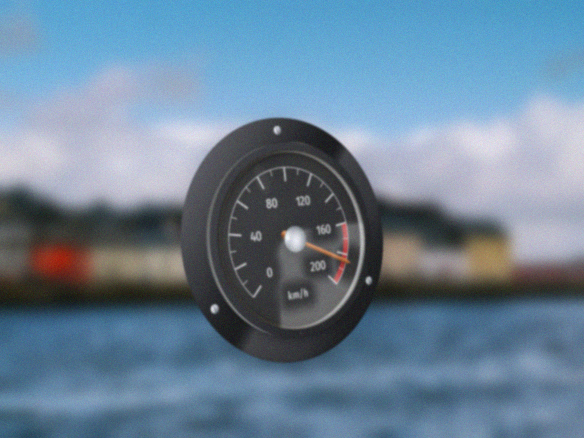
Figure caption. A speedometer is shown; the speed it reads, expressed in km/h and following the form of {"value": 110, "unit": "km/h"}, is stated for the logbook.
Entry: {"value": 185, "unit": "km/h"}
